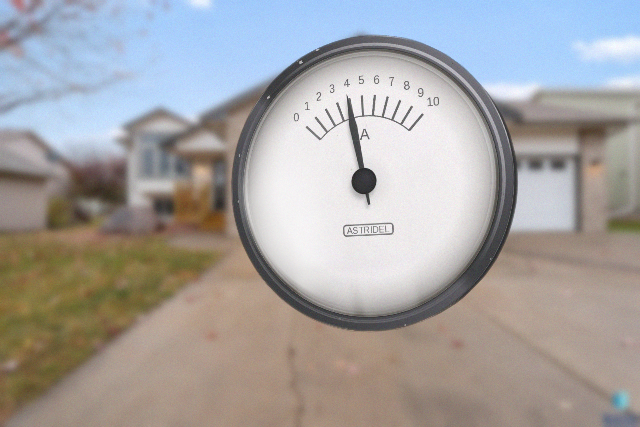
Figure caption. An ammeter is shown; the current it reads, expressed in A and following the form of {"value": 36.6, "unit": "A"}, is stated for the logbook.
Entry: {"value": 4, "unit": "A"}
